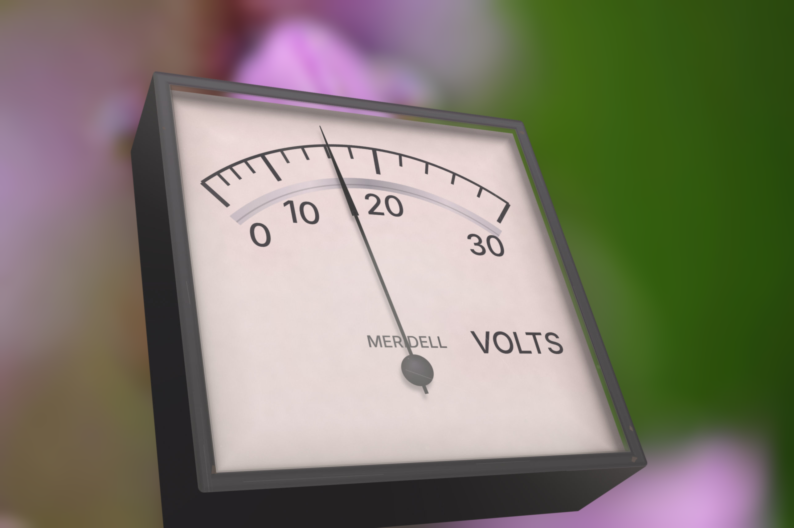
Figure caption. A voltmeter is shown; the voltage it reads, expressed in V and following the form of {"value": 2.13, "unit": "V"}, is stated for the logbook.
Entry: {"value": 16, "unit": "V"}
